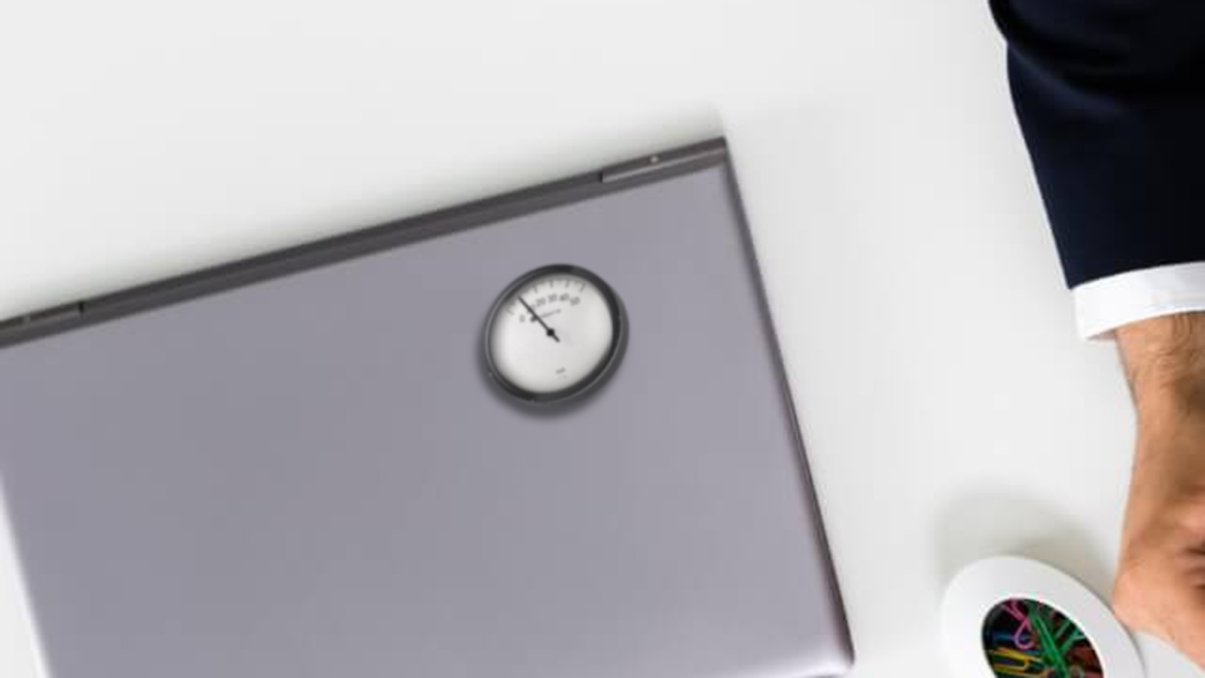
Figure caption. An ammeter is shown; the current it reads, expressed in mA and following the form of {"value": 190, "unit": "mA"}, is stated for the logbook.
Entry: {"value": 10, "unit": "mA"}
